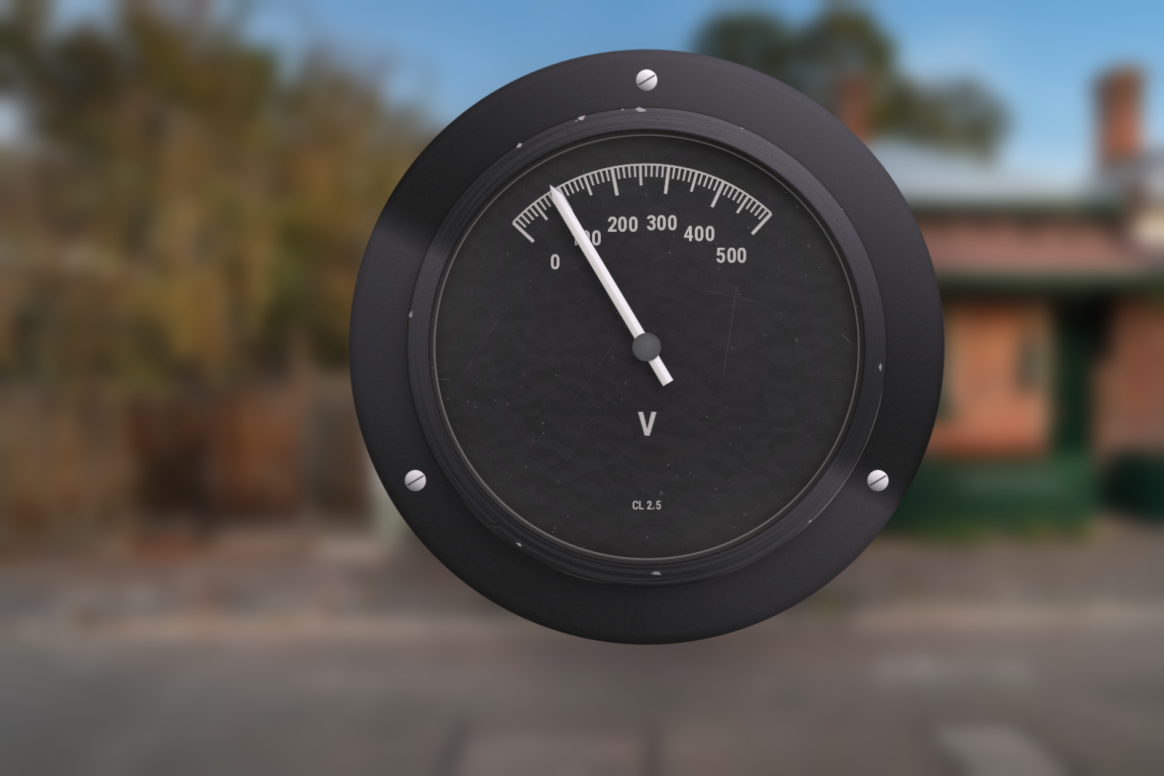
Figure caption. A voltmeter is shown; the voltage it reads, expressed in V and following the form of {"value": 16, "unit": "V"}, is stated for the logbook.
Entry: {"value": 90, "unit": "V"}
